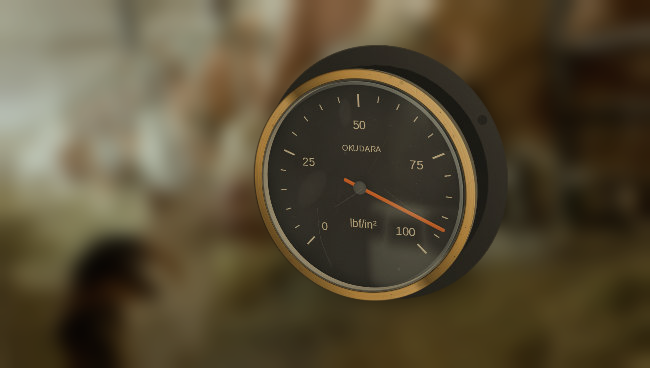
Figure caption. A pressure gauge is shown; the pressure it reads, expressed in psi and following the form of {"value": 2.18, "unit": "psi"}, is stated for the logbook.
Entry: {"value": 92.5, "unit": "psi"}
